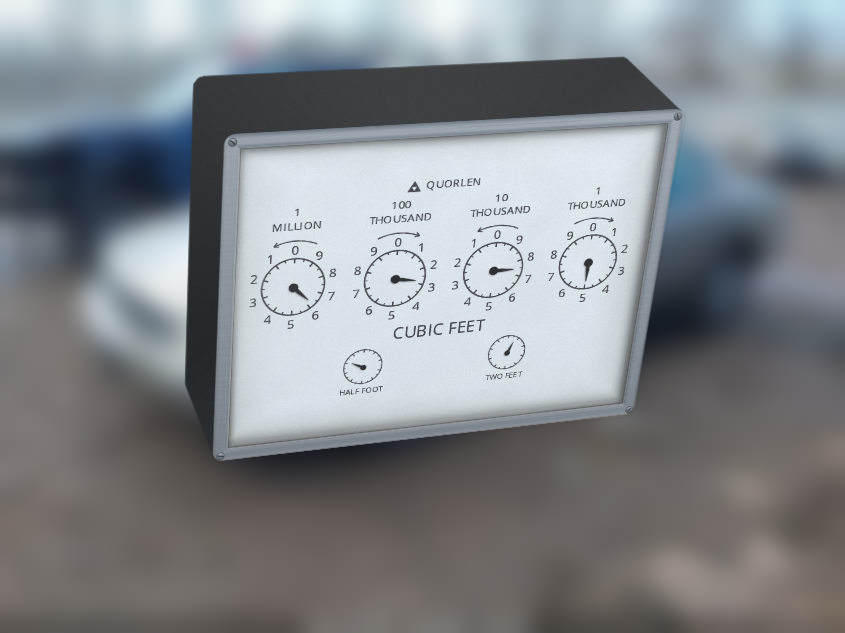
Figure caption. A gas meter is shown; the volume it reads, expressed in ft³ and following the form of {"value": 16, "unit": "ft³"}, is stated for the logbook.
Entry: {"value": 627500, "unit": "ft³"}
